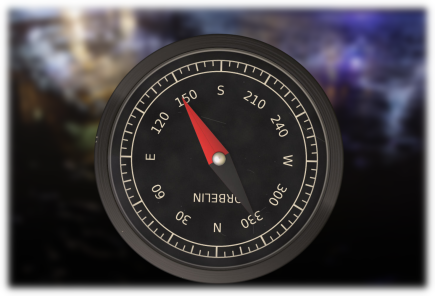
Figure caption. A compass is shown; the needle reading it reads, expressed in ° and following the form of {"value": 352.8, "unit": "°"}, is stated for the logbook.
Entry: {"value": 147.5, "unit": "°"}
